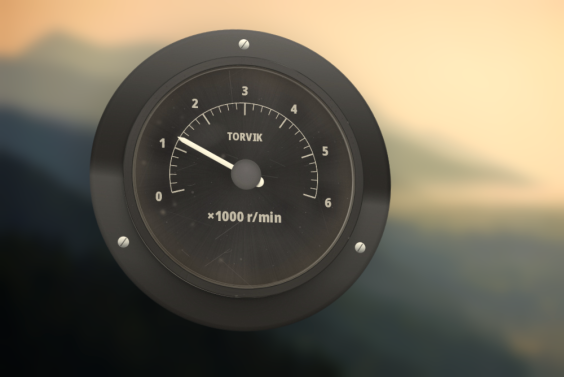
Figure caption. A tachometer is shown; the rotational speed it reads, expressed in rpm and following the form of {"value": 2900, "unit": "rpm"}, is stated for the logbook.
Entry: {"value": 1200, "unit": "rpm"}
